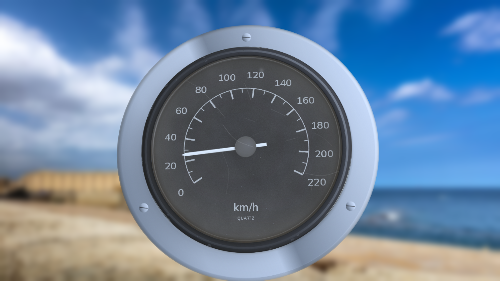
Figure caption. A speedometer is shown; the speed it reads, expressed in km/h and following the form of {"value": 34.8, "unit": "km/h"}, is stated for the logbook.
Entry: {"value": 25, "unit": "km/h"}
